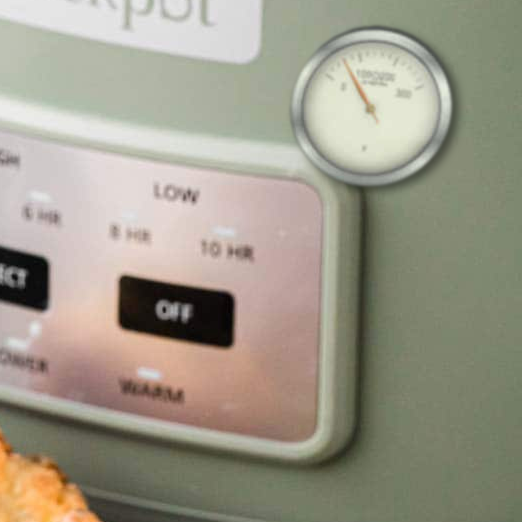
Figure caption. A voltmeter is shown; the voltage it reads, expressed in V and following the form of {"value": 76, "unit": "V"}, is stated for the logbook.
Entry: {"value": 60, "unit": "V"}
